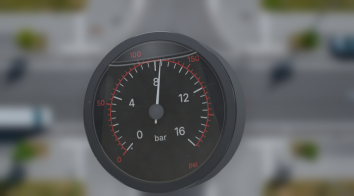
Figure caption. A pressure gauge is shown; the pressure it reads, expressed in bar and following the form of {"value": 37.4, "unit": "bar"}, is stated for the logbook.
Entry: {"value": 8.5, "unit": "bar"}
